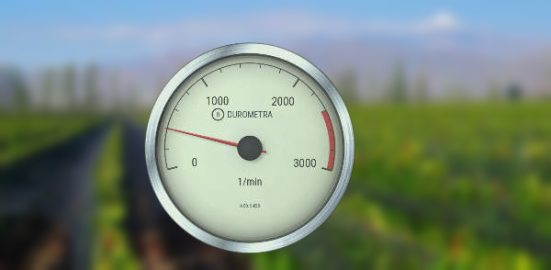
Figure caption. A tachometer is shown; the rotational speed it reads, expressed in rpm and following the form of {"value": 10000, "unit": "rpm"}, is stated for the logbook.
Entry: {"value": 400, "unit": "rpm"}
